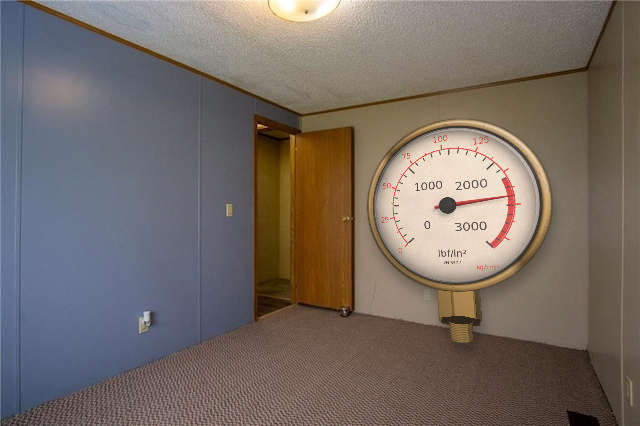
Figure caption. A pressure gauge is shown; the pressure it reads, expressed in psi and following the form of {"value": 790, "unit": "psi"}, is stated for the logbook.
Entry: {"value": 2400, "unit": "psi"}
